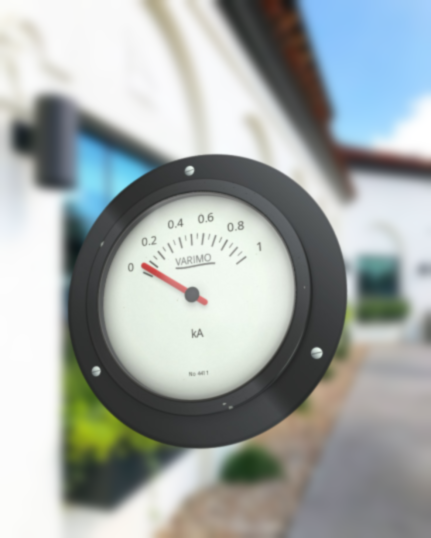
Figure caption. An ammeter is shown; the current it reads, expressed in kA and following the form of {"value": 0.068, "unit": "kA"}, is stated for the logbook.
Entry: {"value": 0.05, "unit": "kA"}
